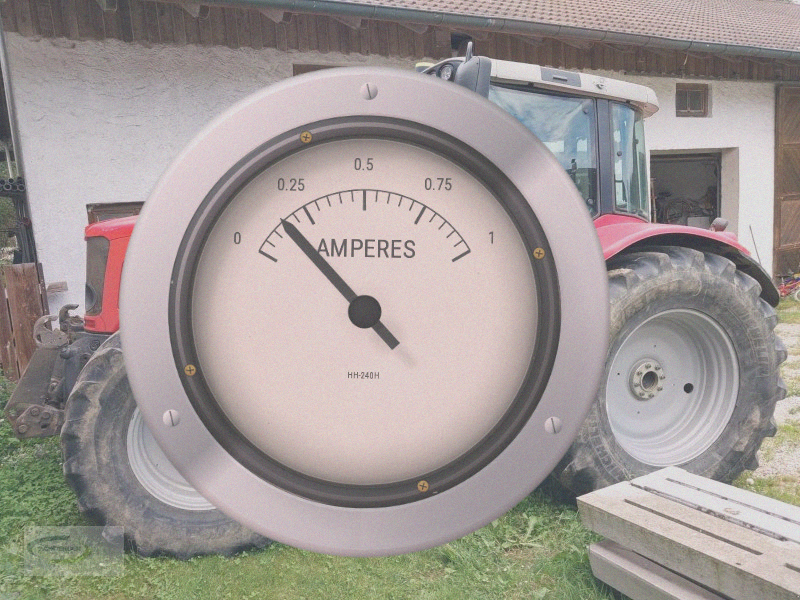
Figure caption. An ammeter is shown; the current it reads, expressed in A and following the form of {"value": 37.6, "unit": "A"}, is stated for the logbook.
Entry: {"value": 0.15, "unit": "A"}
